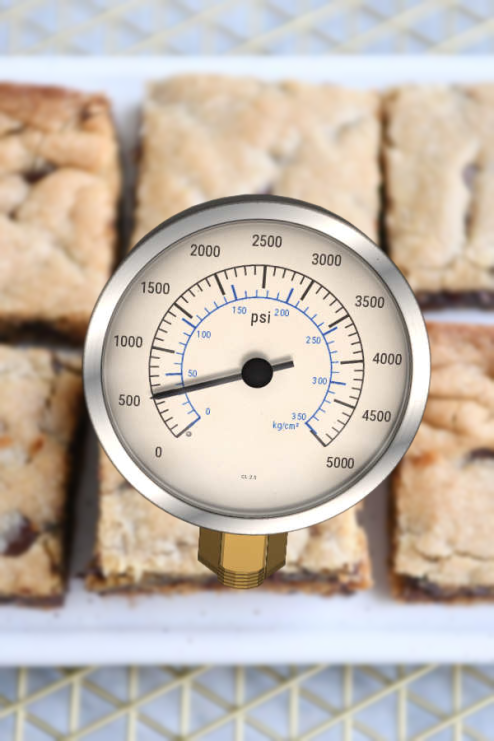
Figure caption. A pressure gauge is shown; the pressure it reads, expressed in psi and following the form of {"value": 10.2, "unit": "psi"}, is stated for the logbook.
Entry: {"value": 500, "unit": "psi"}
